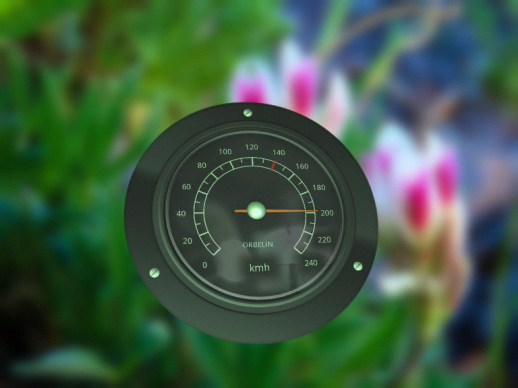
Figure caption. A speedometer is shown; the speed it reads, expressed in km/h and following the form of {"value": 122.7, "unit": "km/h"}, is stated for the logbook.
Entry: {"value": 200, "unit": "km/h"}
